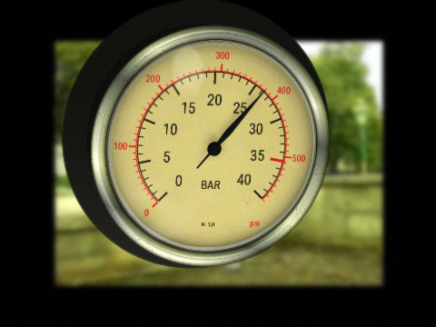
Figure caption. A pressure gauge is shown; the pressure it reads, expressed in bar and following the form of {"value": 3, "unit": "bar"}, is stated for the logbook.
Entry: {"value": 26, "unit": "bar"}
